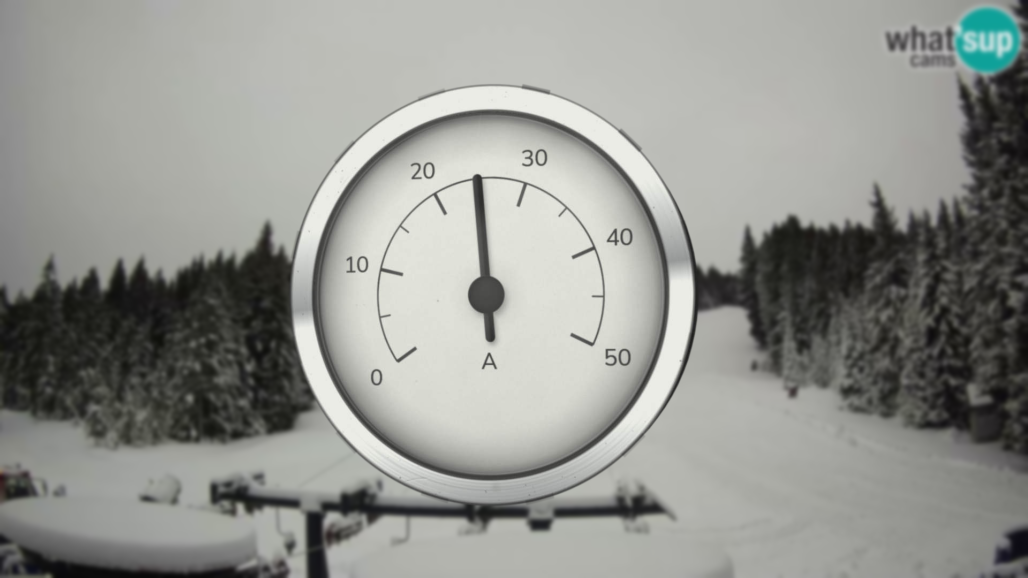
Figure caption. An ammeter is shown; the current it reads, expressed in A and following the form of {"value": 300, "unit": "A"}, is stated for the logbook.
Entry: {"value": 25, "unit": "A"}
